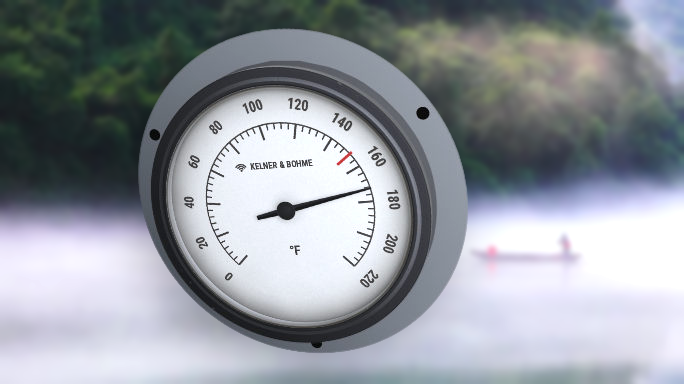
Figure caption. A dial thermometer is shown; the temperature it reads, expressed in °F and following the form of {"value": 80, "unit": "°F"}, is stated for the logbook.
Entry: {"value": 172, "unit": "°F"}
